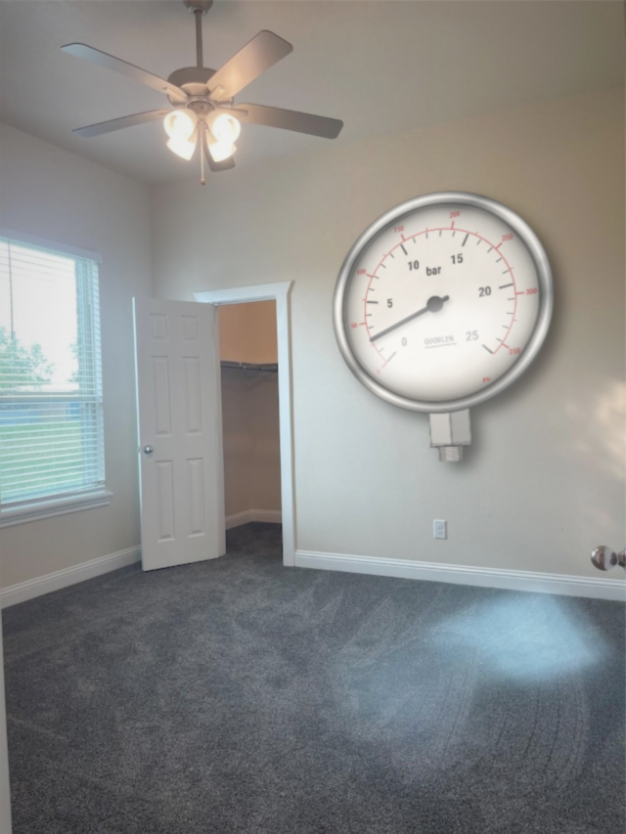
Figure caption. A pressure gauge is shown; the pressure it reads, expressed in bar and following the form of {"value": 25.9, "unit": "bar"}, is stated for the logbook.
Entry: {"value": 2, "unit": "bar"}
